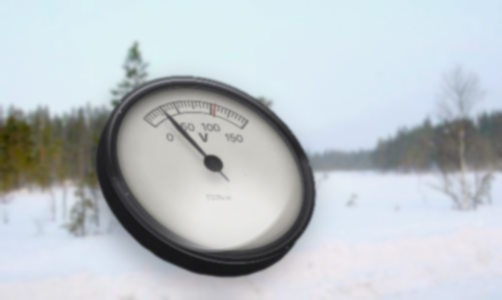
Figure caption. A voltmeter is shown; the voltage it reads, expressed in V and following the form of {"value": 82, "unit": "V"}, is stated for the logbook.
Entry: {"value": 25, "unit": "V"}
